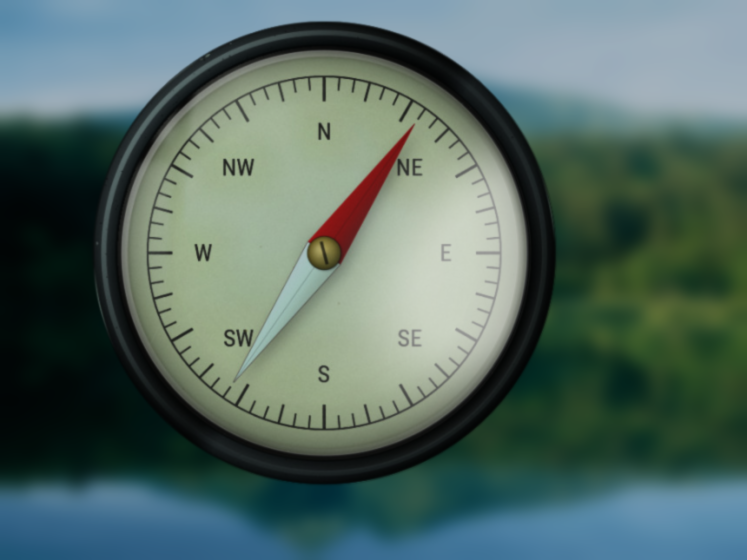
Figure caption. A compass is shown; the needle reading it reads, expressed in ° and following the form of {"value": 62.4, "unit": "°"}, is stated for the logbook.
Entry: {"value": 35, "unit": "°"}
